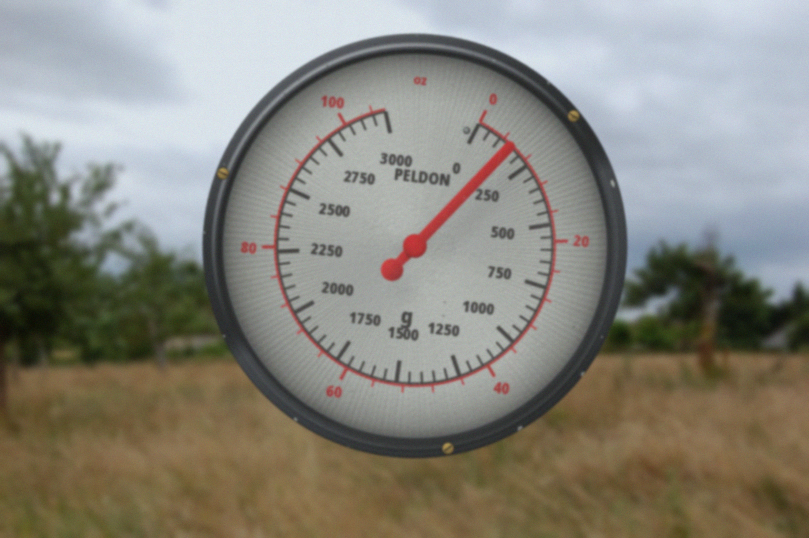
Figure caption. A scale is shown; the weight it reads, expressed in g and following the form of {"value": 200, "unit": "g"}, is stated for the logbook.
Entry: {"value": 150, "unit": "g"}
